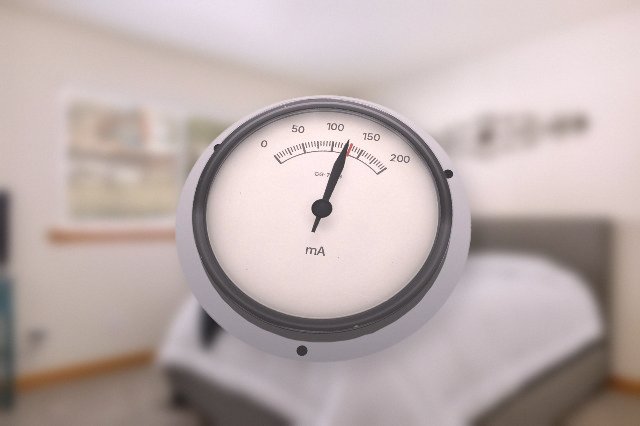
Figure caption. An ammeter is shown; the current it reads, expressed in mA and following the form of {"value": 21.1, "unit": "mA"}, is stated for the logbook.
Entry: {"value": 125, "unit": "mA"}
